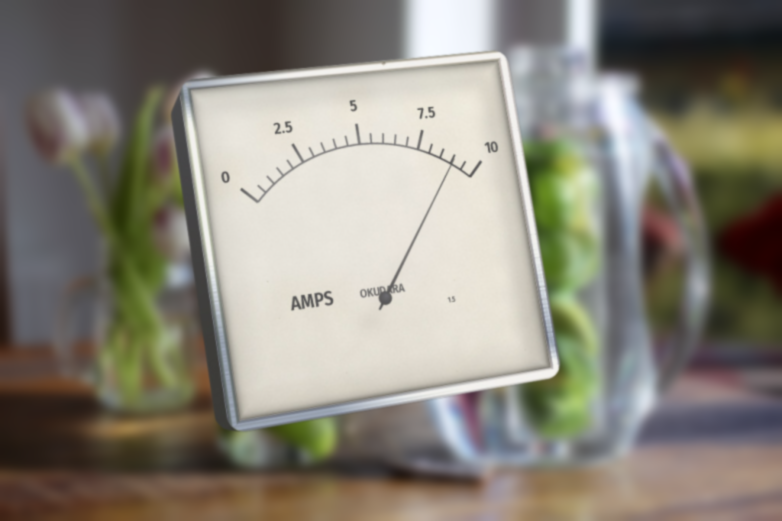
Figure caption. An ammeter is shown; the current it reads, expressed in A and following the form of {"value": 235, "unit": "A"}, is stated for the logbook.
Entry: {"value": 9, "unit": "A"}
